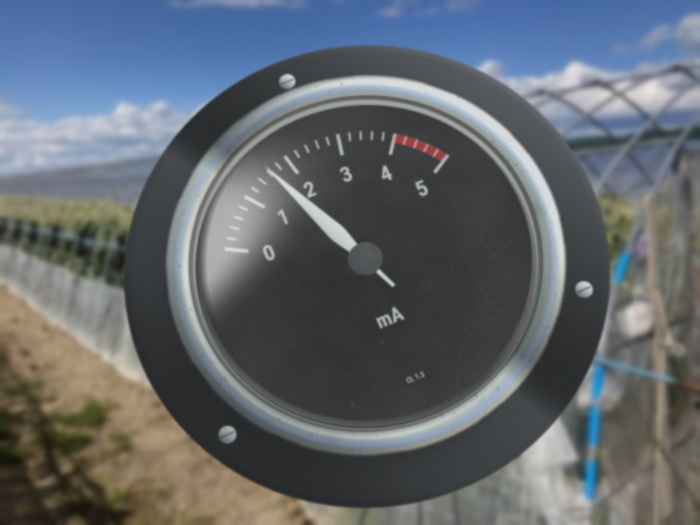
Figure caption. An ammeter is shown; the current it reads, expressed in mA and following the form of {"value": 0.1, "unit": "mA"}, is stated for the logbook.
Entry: {"value": 1.6, "unit": "mA"}
